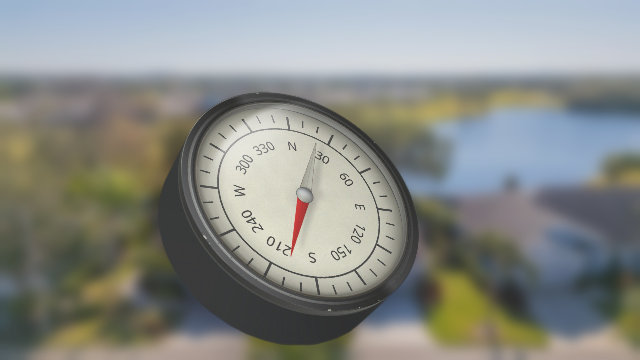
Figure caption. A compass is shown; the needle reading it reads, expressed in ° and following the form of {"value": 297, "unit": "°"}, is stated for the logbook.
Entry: {"value": 200, "unit": "°"}
